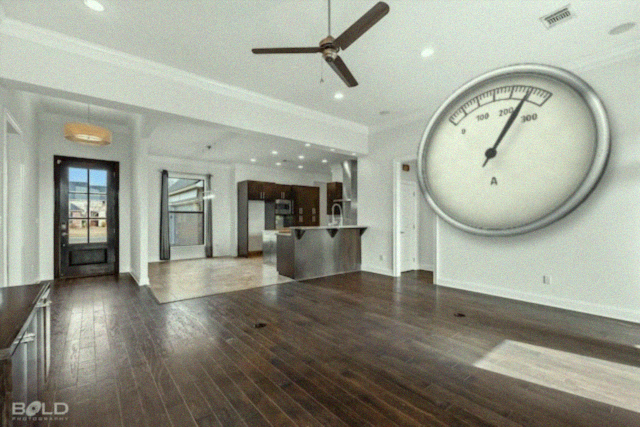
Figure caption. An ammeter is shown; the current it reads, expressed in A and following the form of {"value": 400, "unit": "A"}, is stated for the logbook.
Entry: {"value": 250, "unit": "A"}
